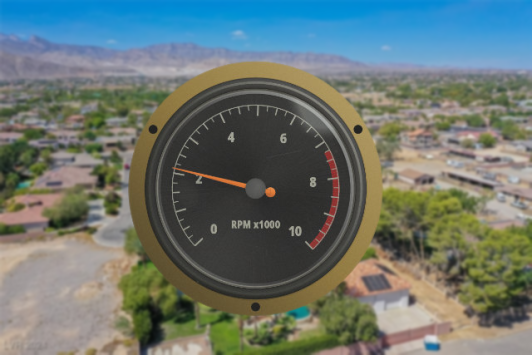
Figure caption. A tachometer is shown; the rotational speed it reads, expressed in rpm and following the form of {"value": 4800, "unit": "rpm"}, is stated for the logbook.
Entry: {"value": 2125, "unit": "rpm"}
